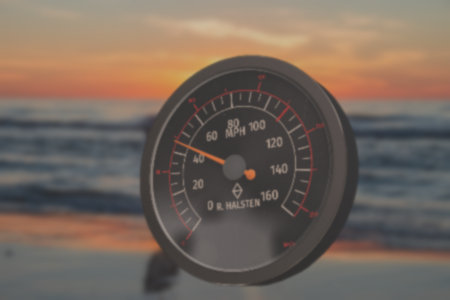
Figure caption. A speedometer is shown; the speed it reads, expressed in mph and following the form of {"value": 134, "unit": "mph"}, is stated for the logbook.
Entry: {"value": 45, "unit": "mph"}
